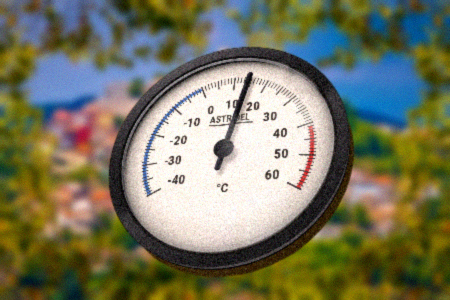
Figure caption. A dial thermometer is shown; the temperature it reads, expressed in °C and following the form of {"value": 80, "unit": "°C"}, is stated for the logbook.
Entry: {"value": 15, "unit": "°C"}
